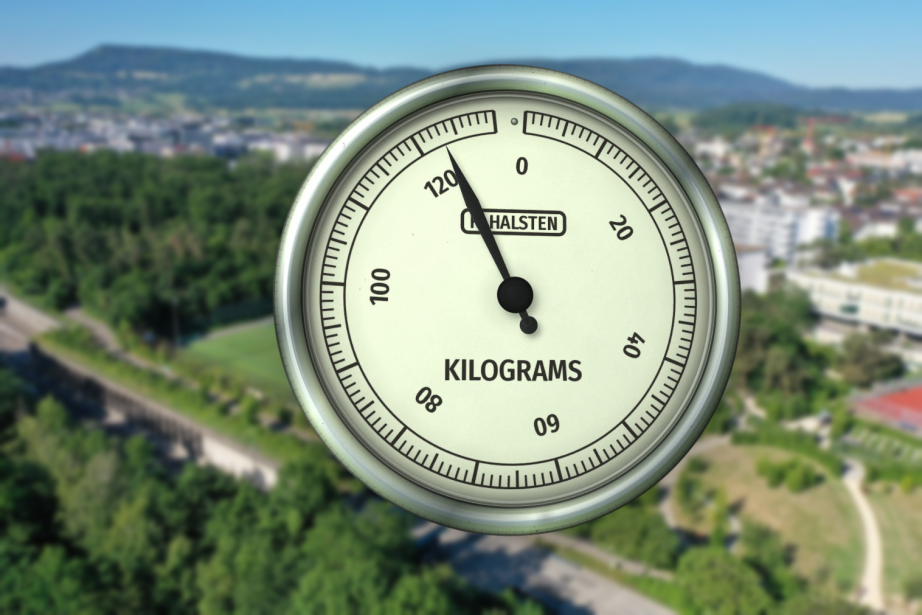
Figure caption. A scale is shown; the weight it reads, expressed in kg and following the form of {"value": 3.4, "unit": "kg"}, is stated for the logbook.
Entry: {"value": 123, "unit": "kg"}
